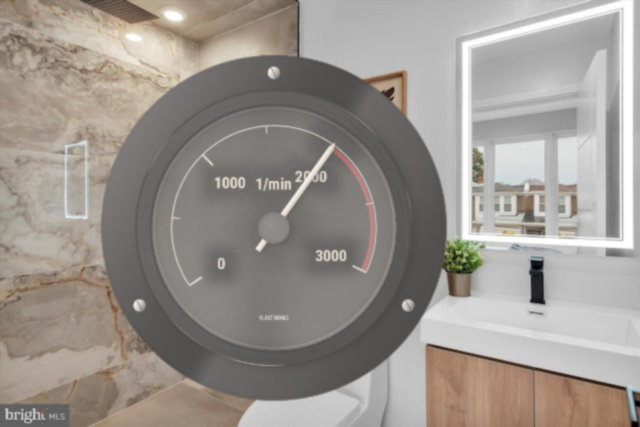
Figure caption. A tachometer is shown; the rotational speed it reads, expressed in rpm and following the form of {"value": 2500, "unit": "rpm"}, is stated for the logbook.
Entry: {"value": 2000, "unit": "rpm"}
